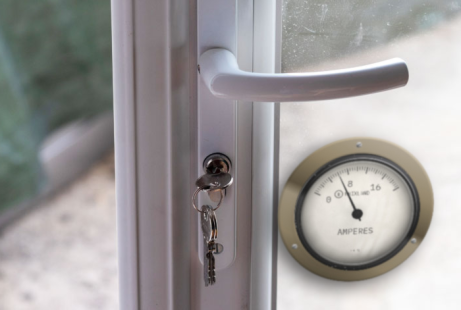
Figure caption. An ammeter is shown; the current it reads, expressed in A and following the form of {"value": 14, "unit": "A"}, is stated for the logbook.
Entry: {"value": 6, "unit": "A"}
